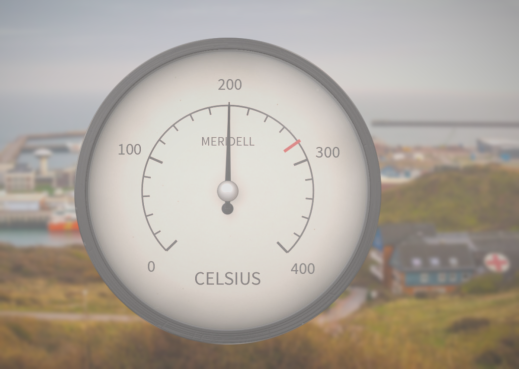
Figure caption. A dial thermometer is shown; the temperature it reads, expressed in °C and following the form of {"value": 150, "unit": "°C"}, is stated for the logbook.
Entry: {"value": 200, "unit": "°C"}
